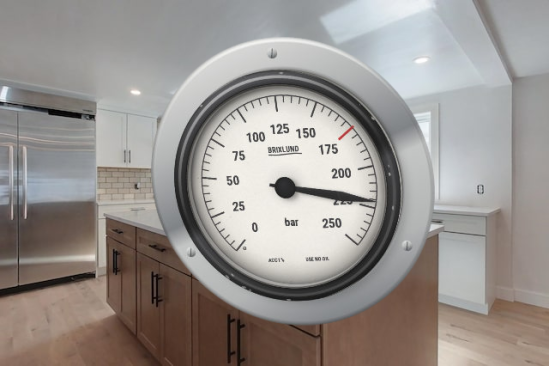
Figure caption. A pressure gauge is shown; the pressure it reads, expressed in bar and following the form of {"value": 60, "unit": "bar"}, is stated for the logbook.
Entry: {"value": 220, "unit": "bar"}
